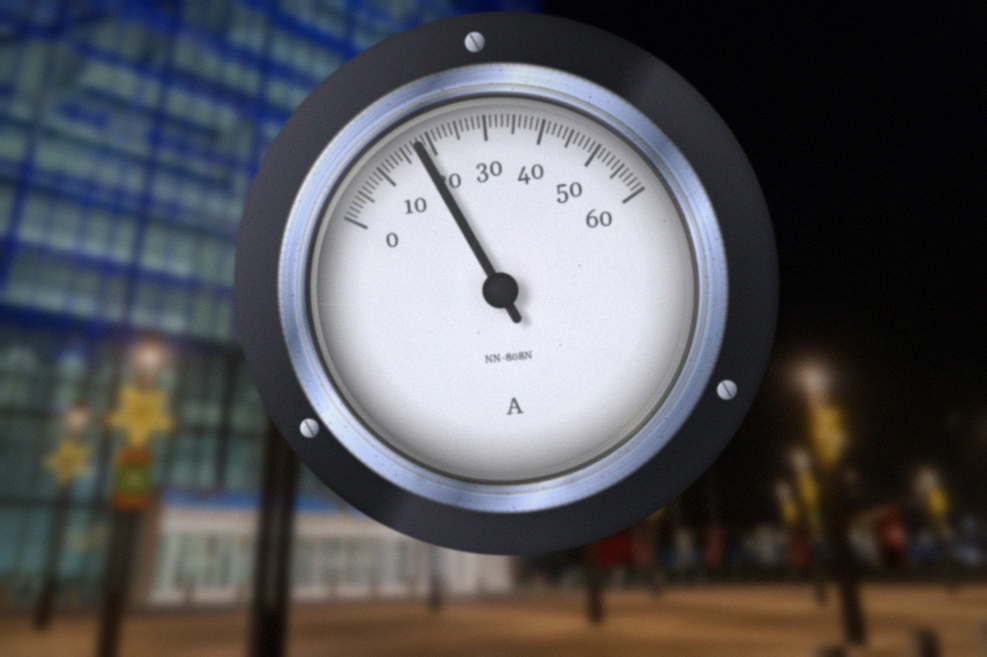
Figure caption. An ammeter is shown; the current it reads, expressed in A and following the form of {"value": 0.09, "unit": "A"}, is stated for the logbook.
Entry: {"value": 18, "unit": "A"}
